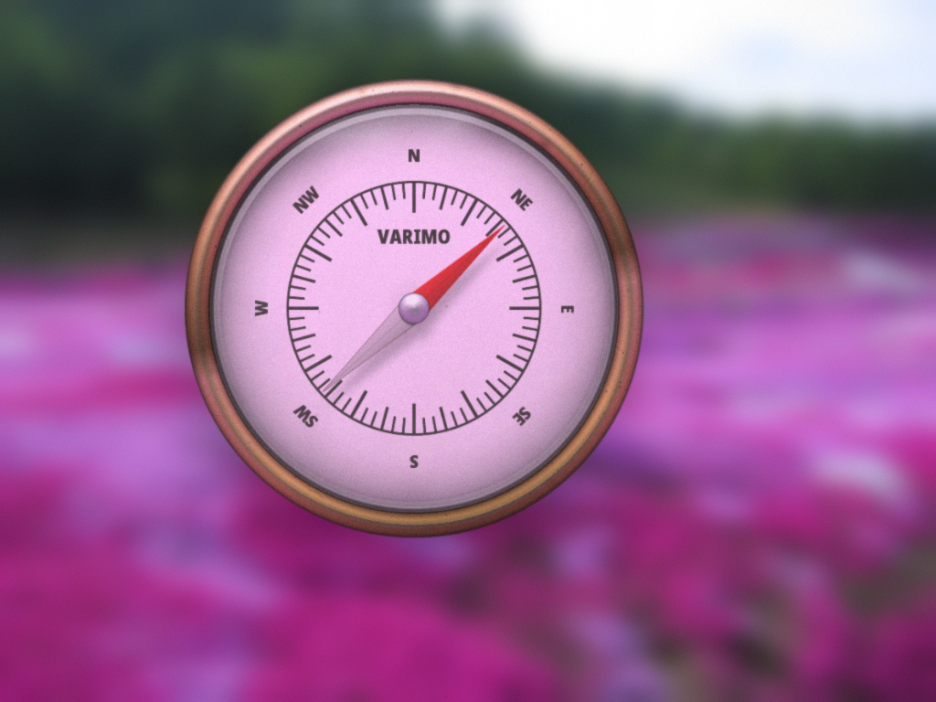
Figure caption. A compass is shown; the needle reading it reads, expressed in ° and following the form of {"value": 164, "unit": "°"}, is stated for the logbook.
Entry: {"value": 47.5, "unit": "°"}
